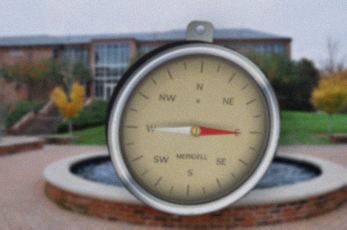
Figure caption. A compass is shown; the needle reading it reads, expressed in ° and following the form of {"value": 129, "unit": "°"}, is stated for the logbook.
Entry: {"value": 90, "unit": "°"}
